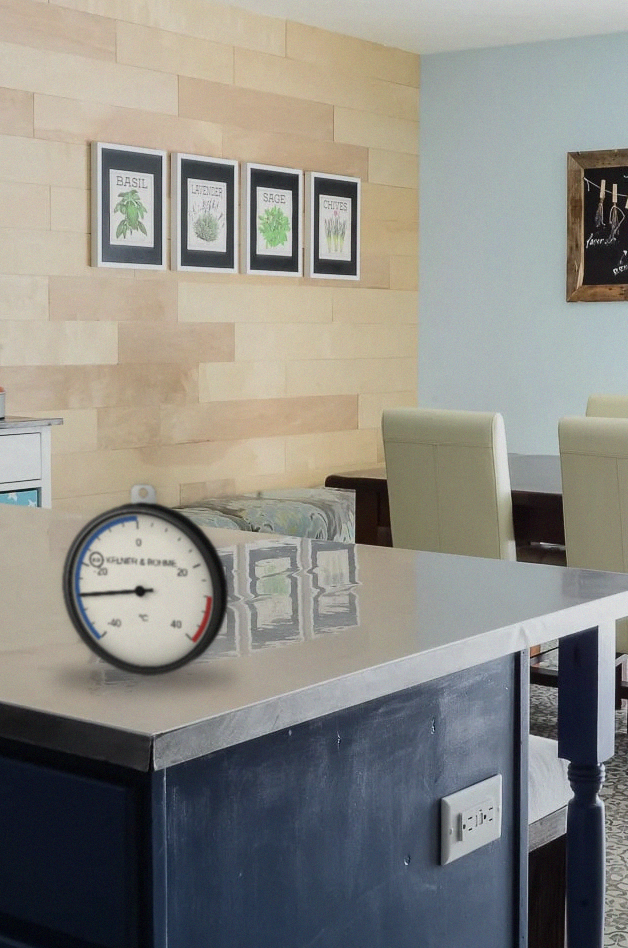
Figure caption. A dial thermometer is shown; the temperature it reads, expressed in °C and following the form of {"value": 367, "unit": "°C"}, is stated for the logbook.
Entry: {"value": -28, "unit": "°C"}
